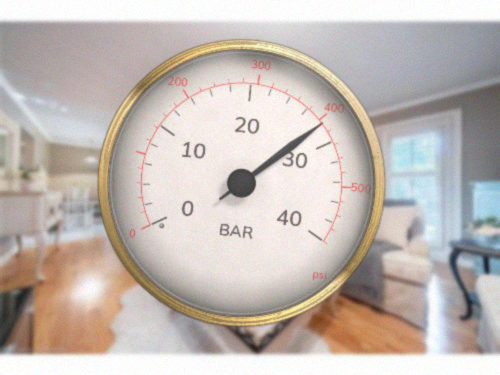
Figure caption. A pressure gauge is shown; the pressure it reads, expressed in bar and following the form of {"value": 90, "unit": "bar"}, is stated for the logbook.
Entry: {"value": 28, "unit": "bar"}
